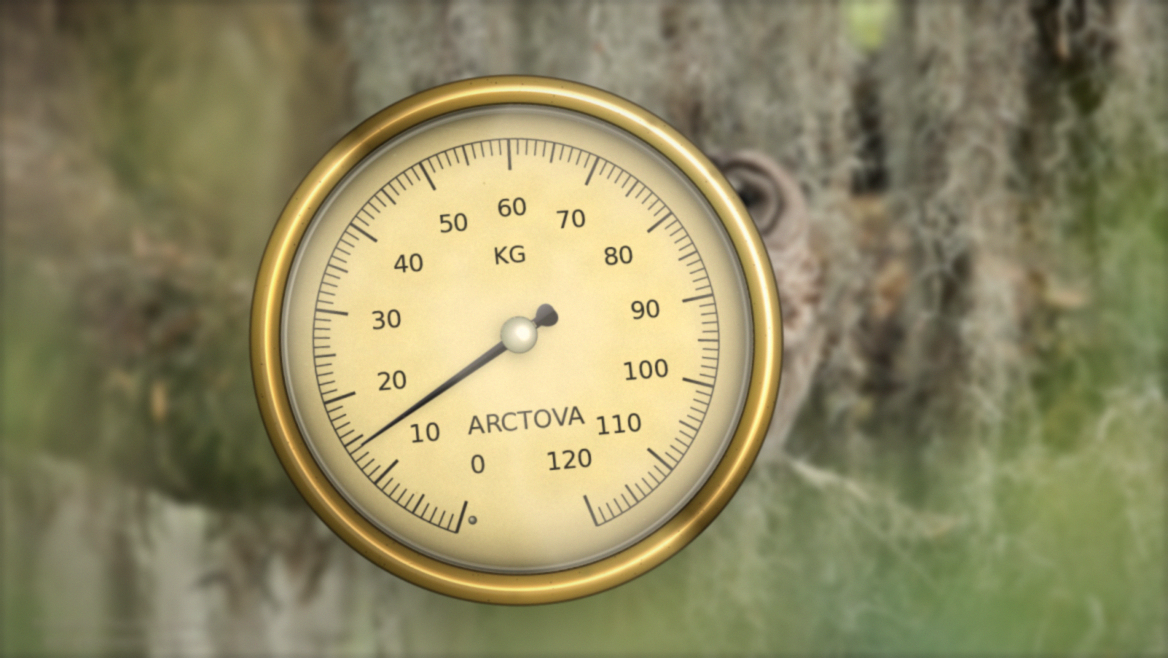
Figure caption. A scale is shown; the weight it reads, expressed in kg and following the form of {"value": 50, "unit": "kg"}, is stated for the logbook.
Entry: {"value": 14, "unit": "kg"}
